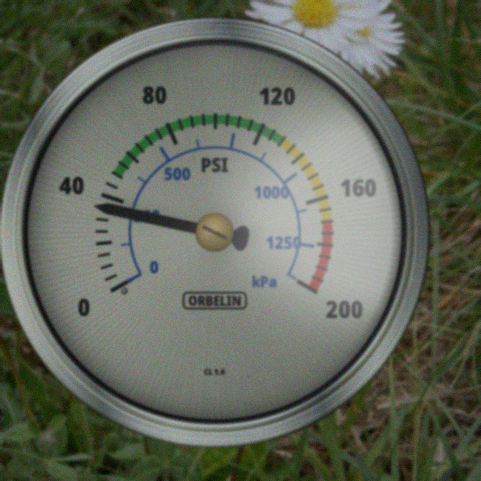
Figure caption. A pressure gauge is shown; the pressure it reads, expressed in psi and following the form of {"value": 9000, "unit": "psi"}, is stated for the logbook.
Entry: {"value": 35, "unit": "psi"}
